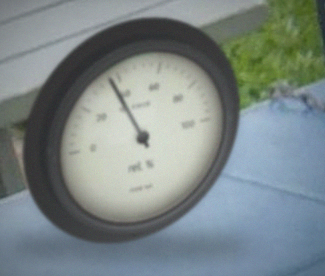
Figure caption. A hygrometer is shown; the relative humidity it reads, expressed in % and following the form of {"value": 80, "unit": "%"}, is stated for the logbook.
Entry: {"value": 36, "unit": "%"}
